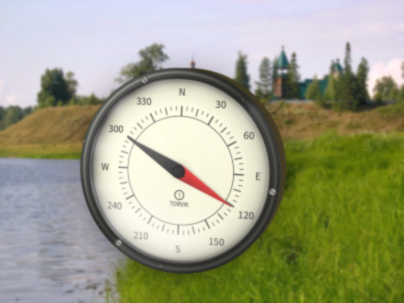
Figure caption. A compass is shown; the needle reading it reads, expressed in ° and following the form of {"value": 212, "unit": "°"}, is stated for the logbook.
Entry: {"value": 120, "unit": "°"}
